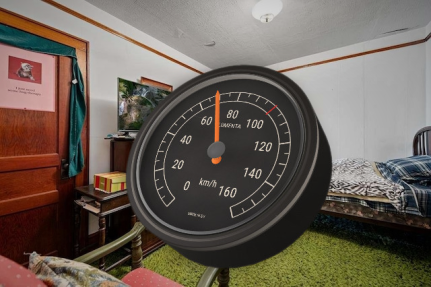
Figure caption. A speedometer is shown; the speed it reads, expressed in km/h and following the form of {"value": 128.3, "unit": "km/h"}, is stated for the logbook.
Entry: {"value": 70, "unit": "km/h"}
